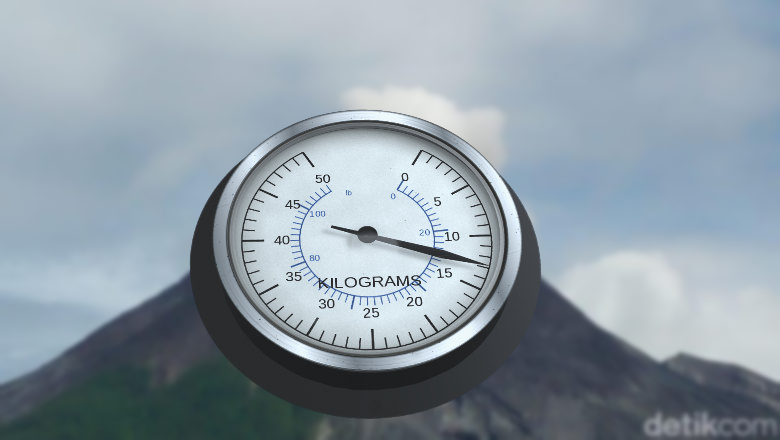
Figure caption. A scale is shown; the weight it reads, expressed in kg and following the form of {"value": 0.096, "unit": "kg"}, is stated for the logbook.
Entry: {"value": 13, "unit": "kg"}
